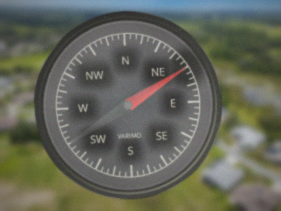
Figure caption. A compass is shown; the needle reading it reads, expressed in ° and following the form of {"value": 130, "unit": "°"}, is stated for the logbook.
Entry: {"value": 60, "unit": "°"}
